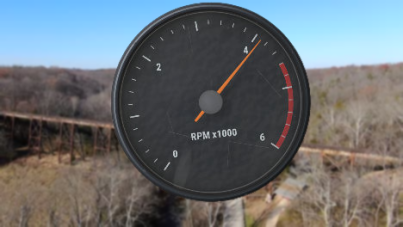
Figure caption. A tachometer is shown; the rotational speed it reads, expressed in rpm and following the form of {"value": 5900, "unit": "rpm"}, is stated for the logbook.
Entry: {"value": 4100, "unit": "rpm"}
